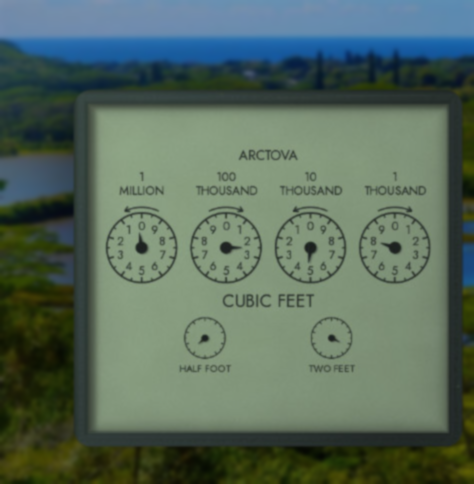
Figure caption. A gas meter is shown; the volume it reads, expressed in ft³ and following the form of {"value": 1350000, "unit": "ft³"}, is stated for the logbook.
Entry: {"value": 24800, "unit": "ft³"}
